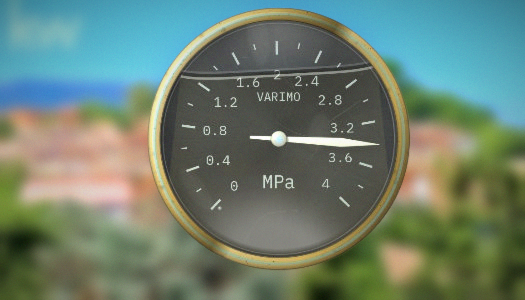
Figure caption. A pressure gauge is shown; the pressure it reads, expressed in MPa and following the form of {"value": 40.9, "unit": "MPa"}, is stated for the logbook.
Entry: {"value": 3.4, "unit": "MPa"}
